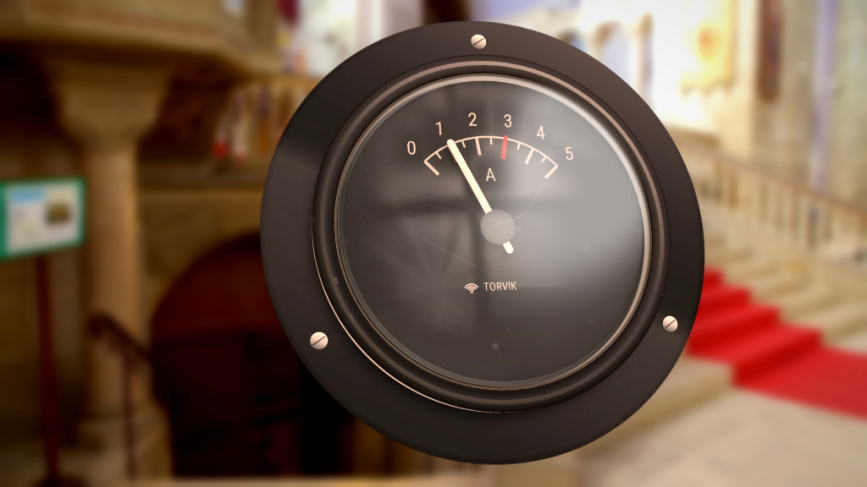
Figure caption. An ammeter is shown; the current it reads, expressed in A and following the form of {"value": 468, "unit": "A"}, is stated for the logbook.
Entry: {"value": 1, "unit": "A"}
